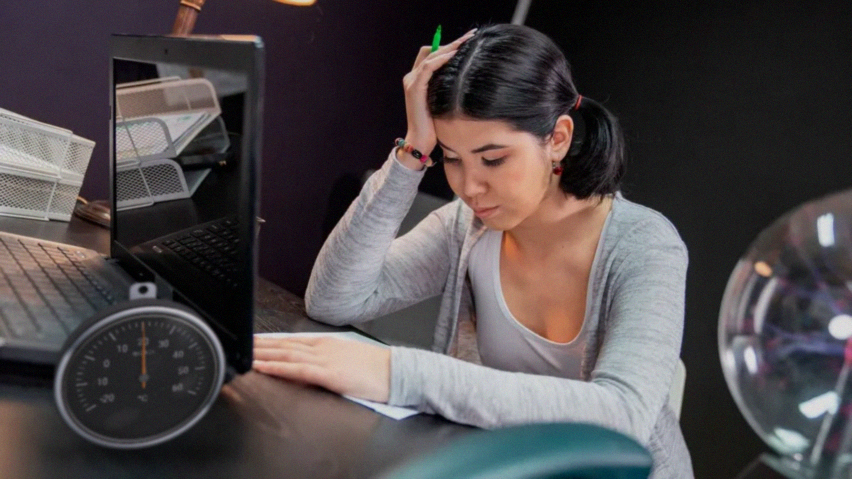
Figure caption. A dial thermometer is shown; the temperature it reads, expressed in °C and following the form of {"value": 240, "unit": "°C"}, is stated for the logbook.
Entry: {"value": 20, "unit": "°C"}
